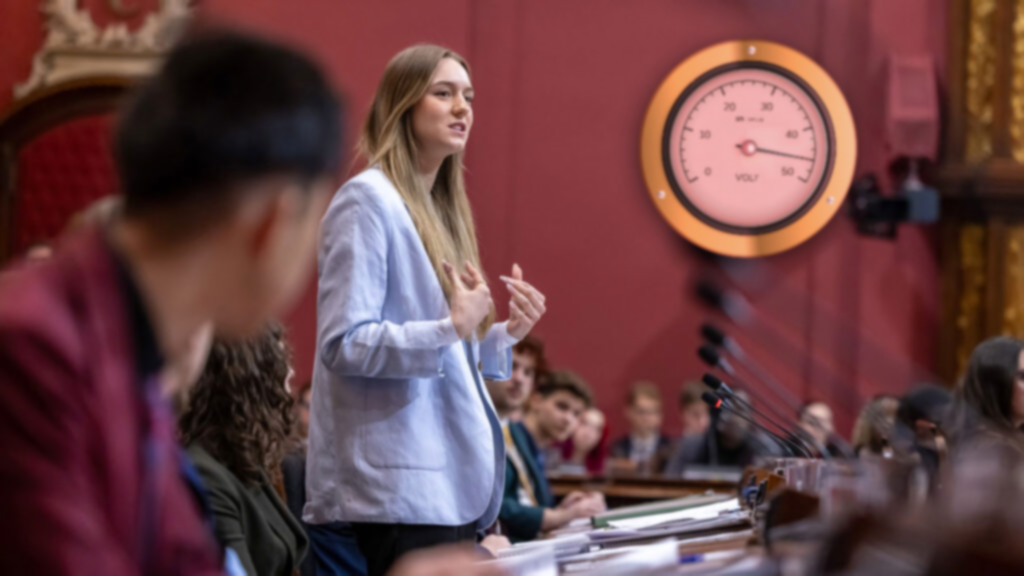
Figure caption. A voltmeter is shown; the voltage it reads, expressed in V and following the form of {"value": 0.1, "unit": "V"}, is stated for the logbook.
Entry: {"value": 46, "unit": "V"}
